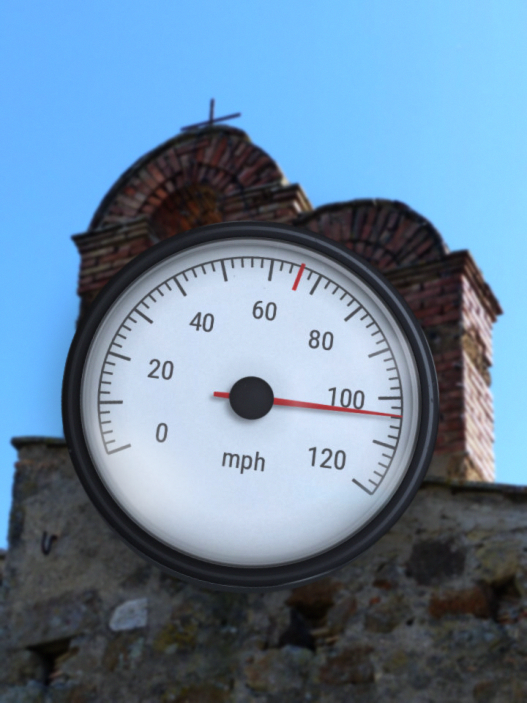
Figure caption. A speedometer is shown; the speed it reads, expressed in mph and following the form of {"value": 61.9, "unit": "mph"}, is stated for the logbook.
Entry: {"value": 104, "unit": "mph"}
